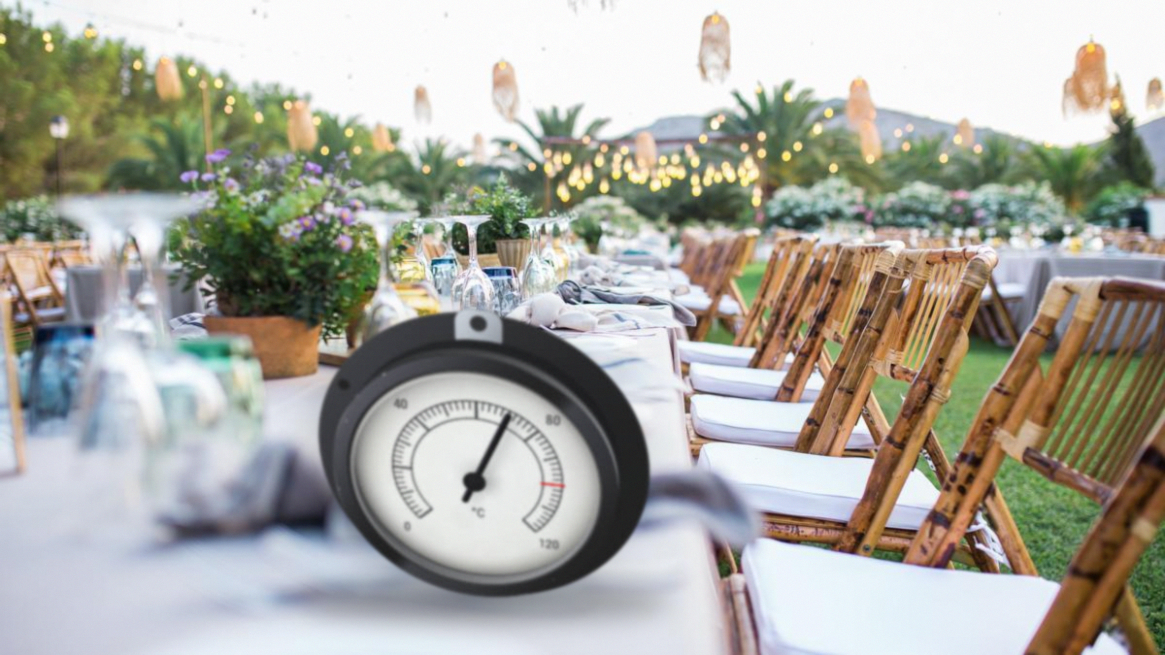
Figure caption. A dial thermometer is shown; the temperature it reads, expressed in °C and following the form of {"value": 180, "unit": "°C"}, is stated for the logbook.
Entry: {"value": 70, "unit": "°C"}
